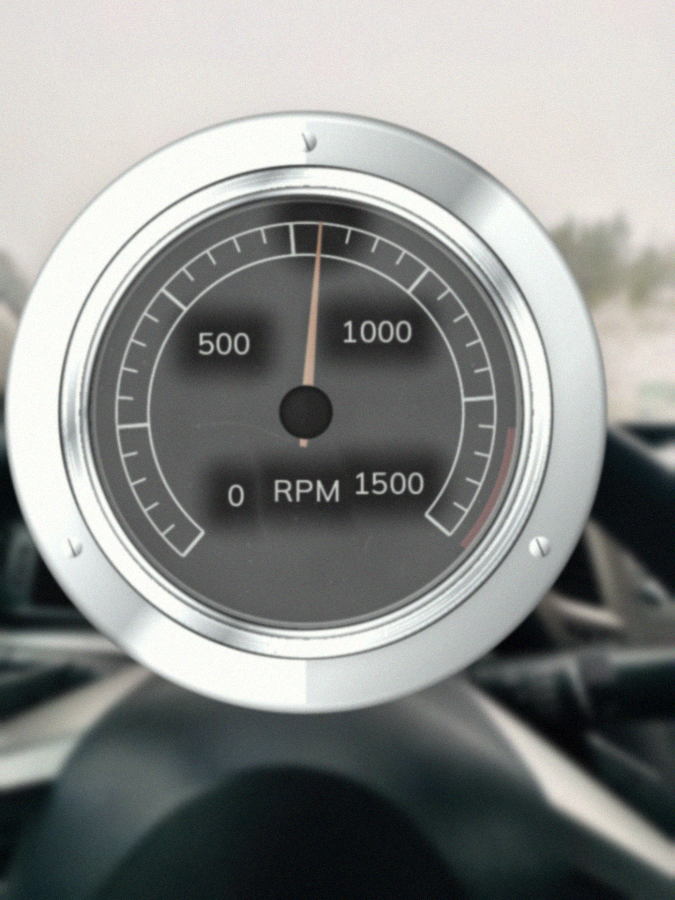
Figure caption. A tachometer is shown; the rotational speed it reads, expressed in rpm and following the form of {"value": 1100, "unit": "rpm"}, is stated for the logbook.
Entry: {"value": 800, "unit": "rpm"}
